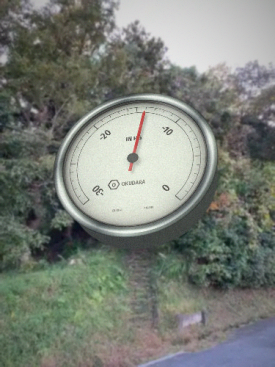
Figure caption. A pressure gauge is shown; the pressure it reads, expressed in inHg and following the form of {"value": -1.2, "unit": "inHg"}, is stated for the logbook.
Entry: {"value": -14, "unit": "inHg"}
